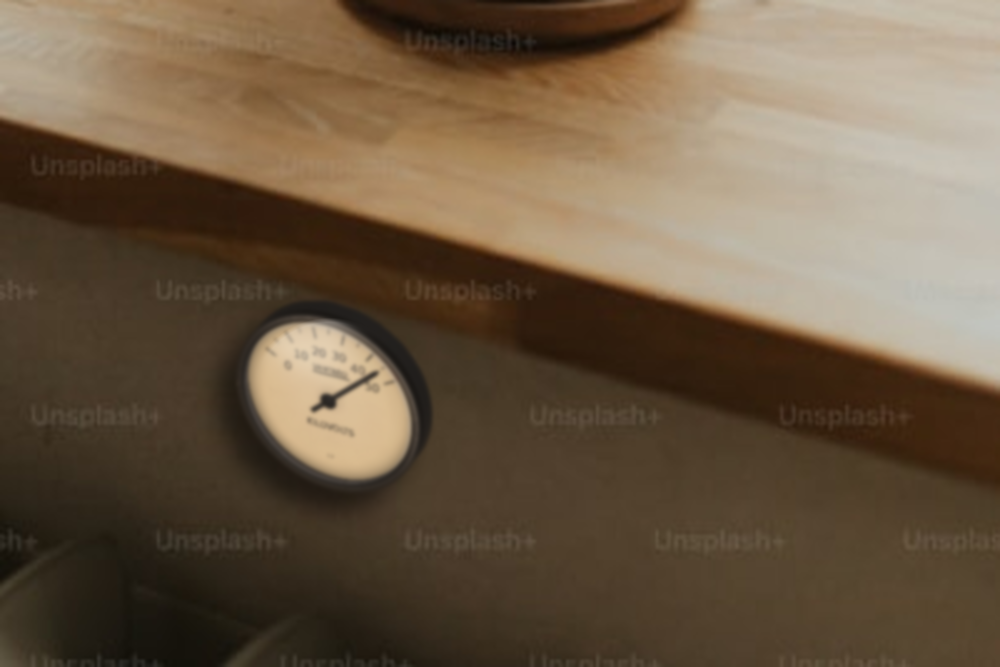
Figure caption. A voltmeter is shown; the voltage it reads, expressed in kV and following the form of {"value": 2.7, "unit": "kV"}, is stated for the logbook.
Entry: {"value": 45, "unit": "kV"}
